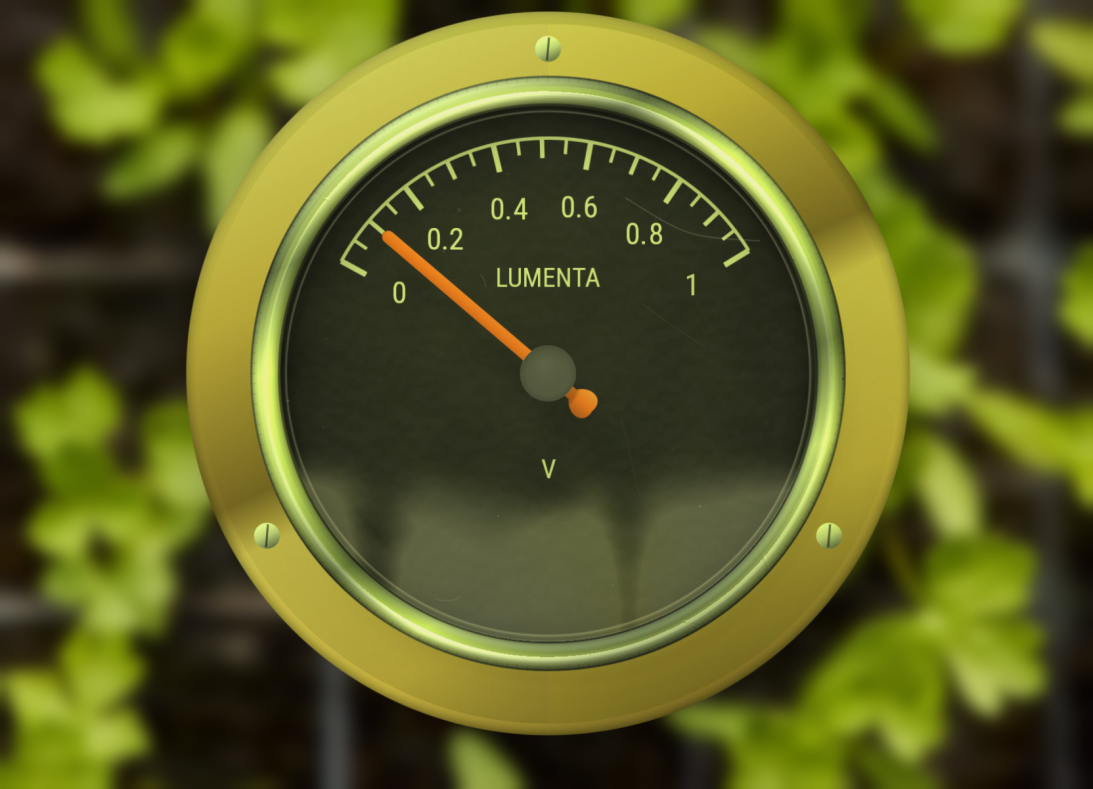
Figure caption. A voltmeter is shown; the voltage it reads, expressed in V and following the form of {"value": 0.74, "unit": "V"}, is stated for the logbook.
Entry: {"value": 0.1, "unit": "V"}
